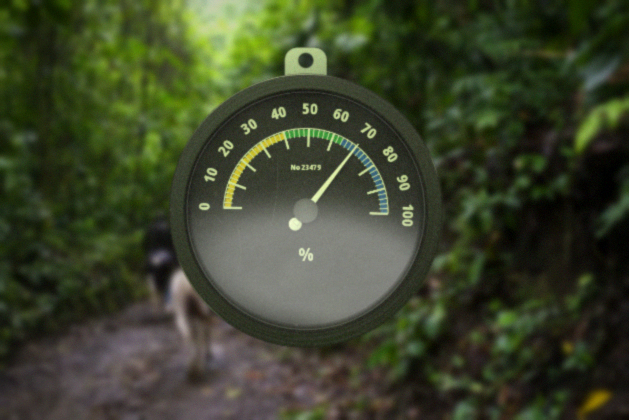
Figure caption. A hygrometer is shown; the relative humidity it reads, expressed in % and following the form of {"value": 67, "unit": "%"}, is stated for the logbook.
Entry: {"value": 70, "unit": "%"}
